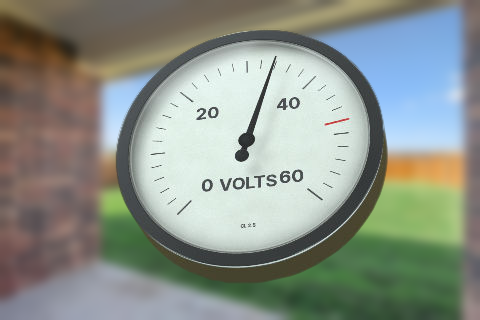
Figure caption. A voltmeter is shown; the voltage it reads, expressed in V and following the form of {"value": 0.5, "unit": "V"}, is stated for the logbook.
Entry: {"value": 34, "unit": "V"}
